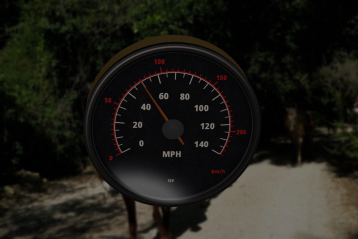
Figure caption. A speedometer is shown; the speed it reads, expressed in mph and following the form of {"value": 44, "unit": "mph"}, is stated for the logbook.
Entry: {"value": 50, "unit": "mph"}
